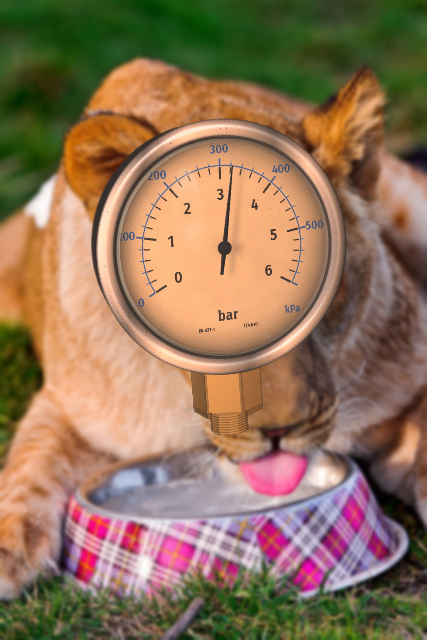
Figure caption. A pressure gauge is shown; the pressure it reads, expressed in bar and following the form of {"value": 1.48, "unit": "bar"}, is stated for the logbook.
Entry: {"value": 3.2, "unit": "bar"}
